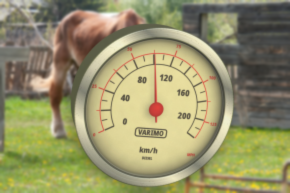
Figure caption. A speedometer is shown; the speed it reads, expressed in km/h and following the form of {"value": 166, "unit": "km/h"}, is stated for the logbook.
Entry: {"value": 100, "unit": "km/h"}
